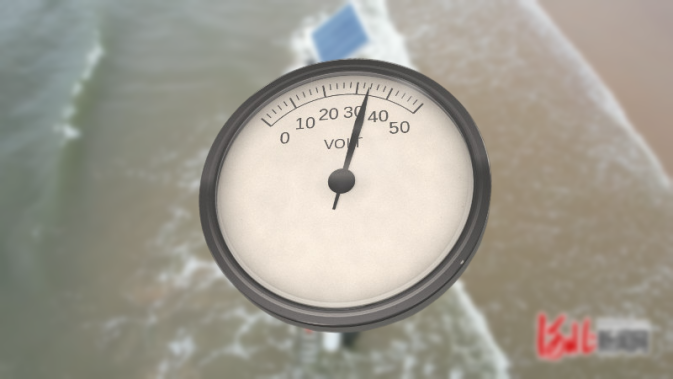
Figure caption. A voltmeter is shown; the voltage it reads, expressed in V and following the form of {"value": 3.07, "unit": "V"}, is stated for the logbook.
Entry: {"value": 34, "unit": "V"}
